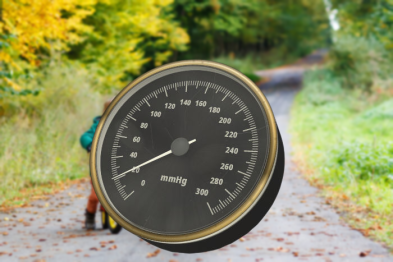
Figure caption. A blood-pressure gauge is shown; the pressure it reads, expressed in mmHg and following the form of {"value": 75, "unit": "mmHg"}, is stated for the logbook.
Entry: {"value": 20, "unit": "mmHg"}
